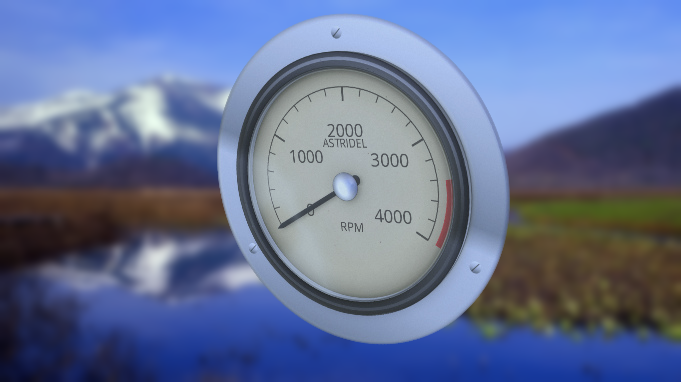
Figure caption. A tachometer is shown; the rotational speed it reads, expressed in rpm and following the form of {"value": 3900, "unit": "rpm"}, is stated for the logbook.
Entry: {"value": 0, "unit": "rpm"}
